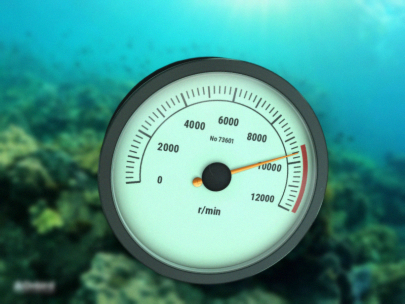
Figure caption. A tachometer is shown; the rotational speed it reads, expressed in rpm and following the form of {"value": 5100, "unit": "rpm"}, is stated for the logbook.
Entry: {"value": 9600, "unit": "rpm"}
